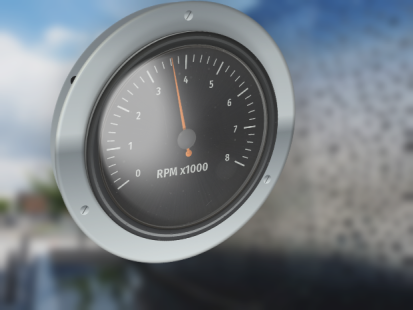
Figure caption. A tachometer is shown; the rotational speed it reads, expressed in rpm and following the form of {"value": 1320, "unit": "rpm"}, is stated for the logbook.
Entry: {"value": 3600, "unit": "rpm"}
